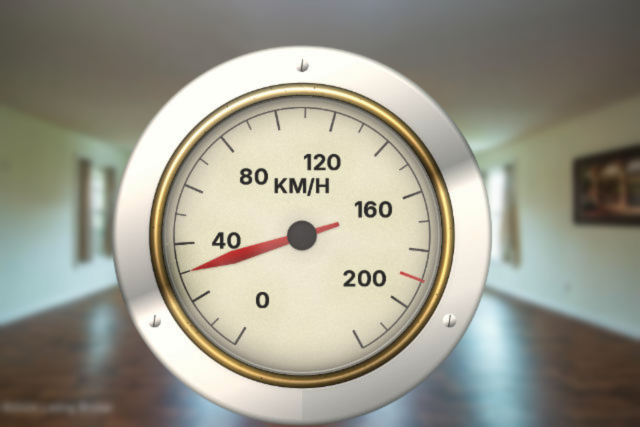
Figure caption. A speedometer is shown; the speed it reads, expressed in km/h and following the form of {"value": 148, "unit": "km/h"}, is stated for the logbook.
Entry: {"value": 30, "unit": "km/h"}
